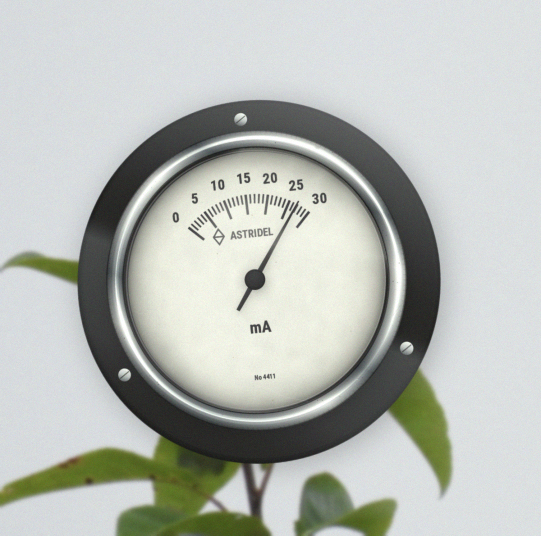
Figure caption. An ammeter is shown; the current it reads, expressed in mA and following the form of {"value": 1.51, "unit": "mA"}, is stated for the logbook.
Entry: {"value": 27, "unit": "mA"}
